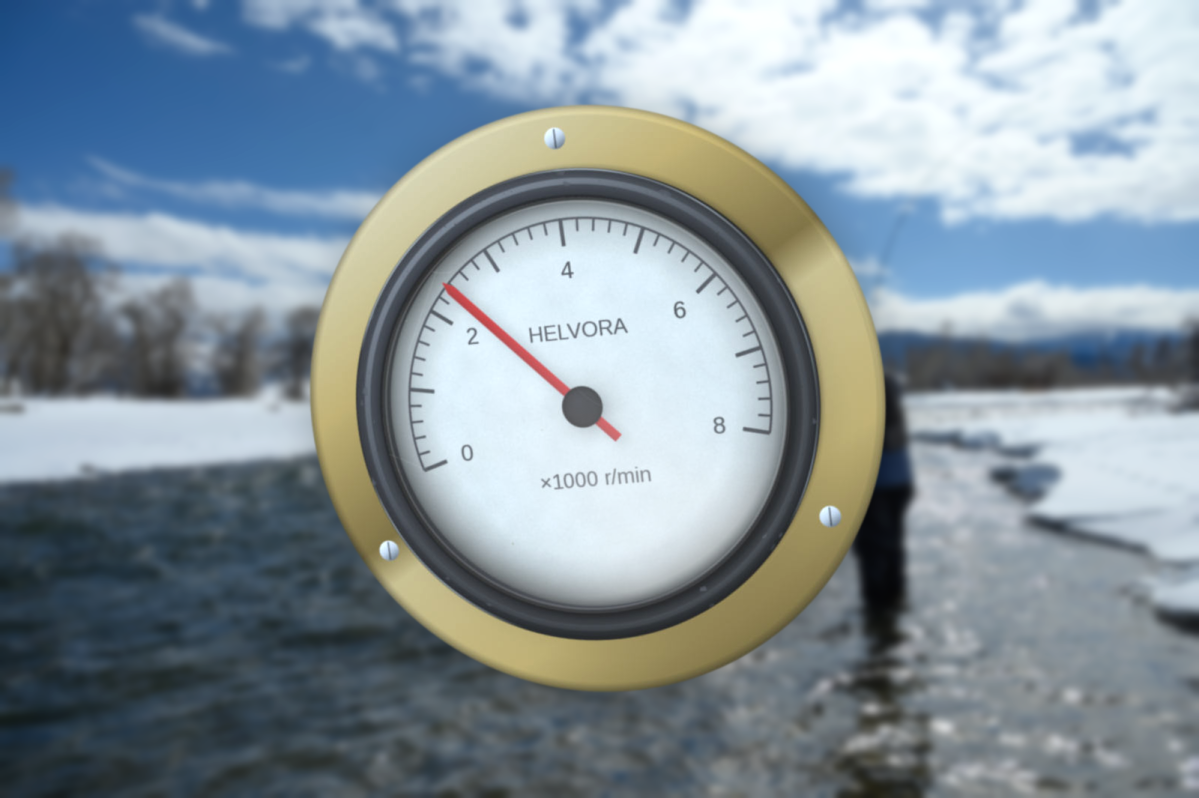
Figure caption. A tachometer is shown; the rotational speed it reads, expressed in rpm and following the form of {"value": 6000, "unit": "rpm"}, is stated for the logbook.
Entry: {"value": 2400, "unit": "rpm"}
